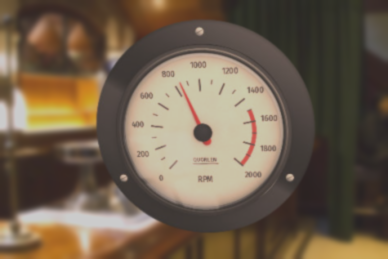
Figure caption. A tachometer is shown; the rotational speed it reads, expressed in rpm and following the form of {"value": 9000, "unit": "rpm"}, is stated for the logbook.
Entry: {"value": 850, "unit": "rpm"}
